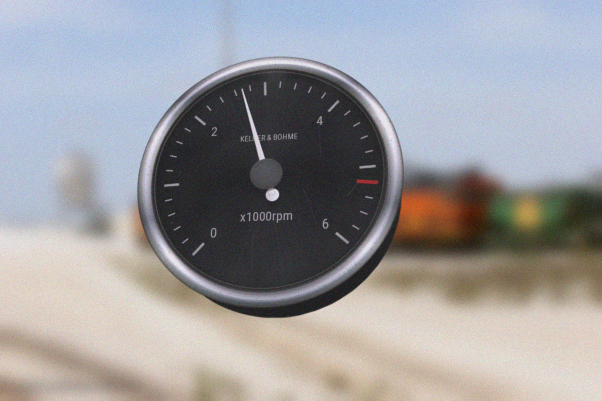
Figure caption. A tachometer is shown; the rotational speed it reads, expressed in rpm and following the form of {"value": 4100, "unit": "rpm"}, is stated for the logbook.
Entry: {"value": 2700, "unit": "rpm"}
